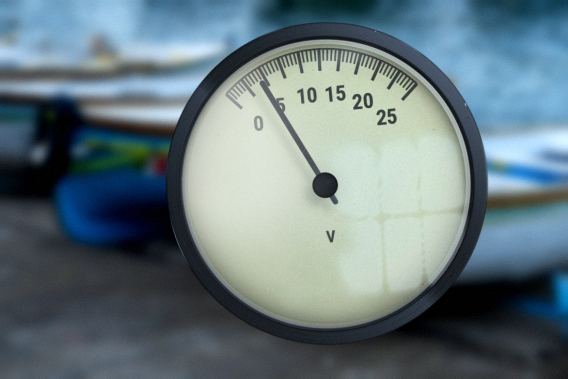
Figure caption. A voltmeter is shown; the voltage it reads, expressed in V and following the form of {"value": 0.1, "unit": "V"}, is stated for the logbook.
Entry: {"value": 4.5, "unit": "V"}
